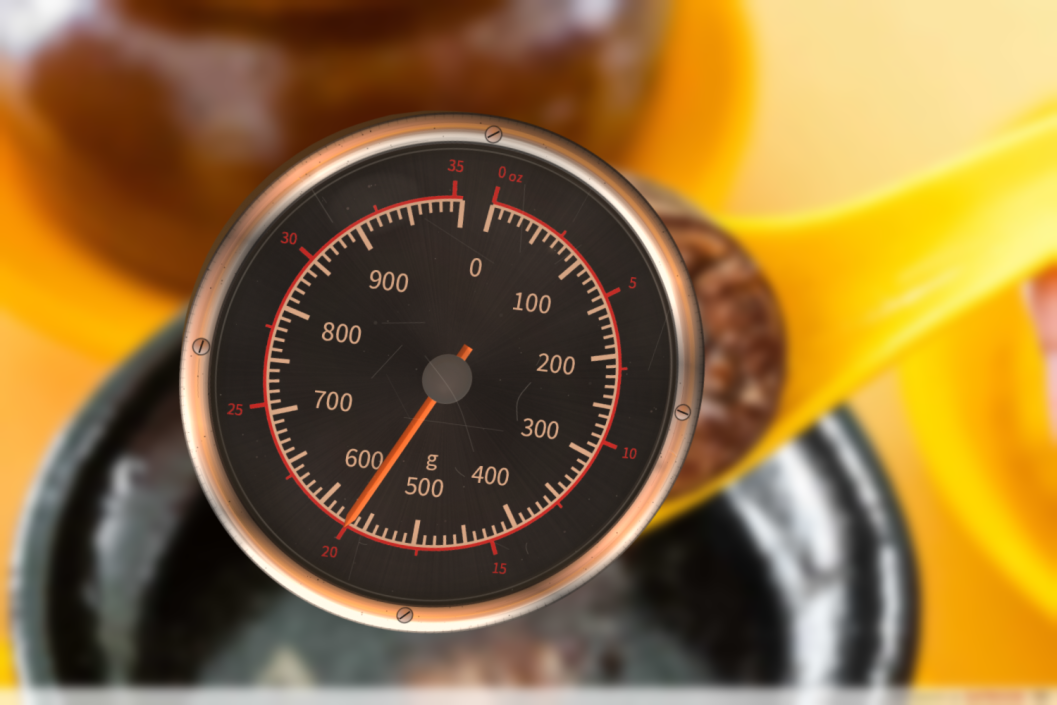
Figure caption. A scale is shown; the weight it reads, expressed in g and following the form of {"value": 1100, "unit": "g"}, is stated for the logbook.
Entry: {"value": 570, "unit": "g"}
